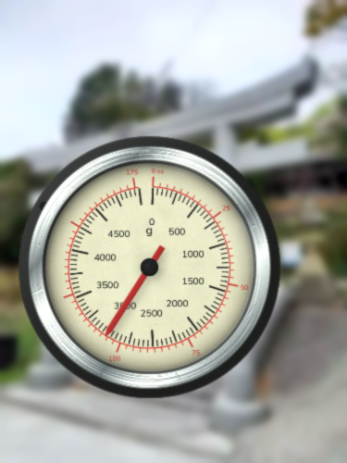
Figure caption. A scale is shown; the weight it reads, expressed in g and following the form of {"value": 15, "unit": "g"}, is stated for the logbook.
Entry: {"value": 3000, "unit": "g"}
